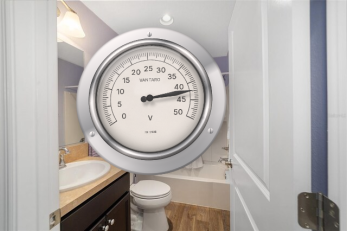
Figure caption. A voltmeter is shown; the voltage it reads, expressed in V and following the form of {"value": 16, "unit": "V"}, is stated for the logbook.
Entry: {"value": 42.5, "unit": "V"}
